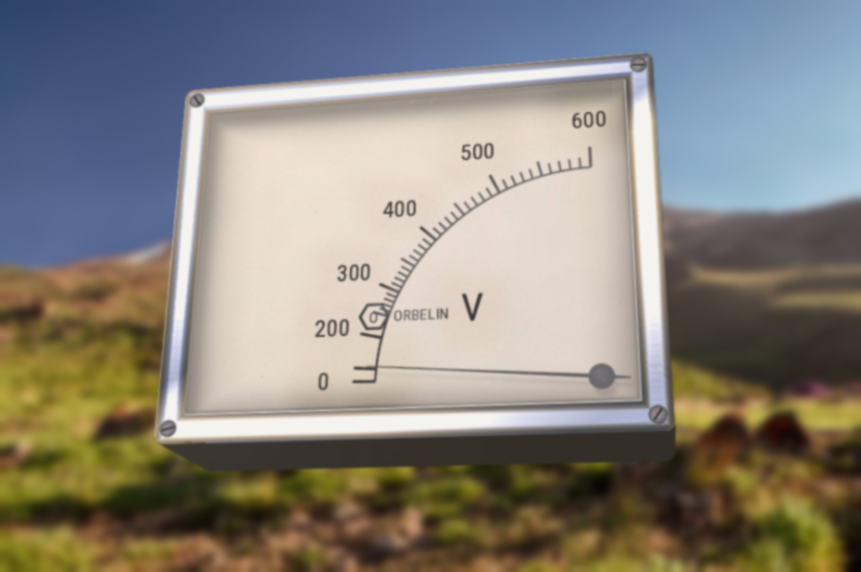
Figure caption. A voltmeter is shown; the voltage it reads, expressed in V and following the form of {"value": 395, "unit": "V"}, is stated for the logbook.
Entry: {"value": 100, "unit": "V"}
